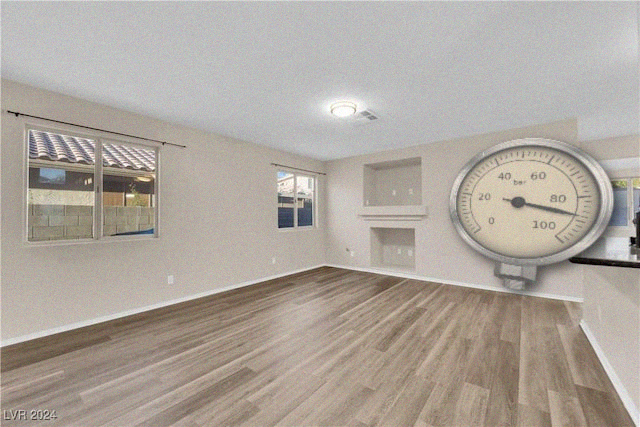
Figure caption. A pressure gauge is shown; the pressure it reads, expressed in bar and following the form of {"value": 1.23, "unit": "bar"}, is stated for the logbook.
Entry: {"value": 88, "unit": "bar"}
